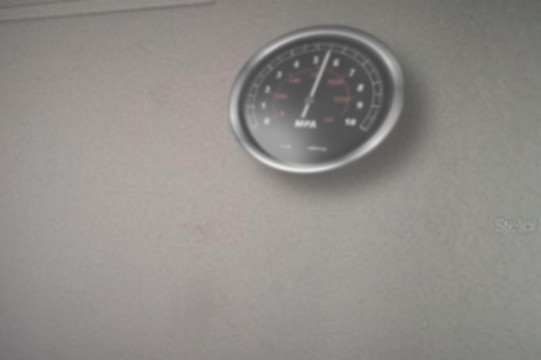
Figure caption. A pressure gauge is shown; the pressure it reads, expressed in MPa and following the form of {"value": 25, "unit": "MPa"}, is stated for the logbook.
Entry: {"value": 5.5, "unit": "MPa"}
